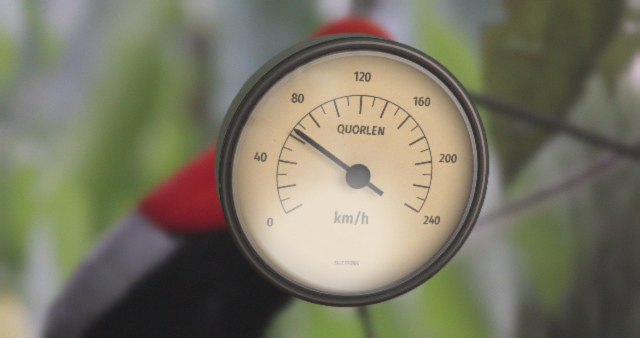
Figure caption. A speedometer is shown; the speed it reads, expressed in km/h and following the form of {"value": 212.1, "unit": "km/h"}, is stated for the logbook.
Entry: {"value": 65, "unit": "km/h"}
